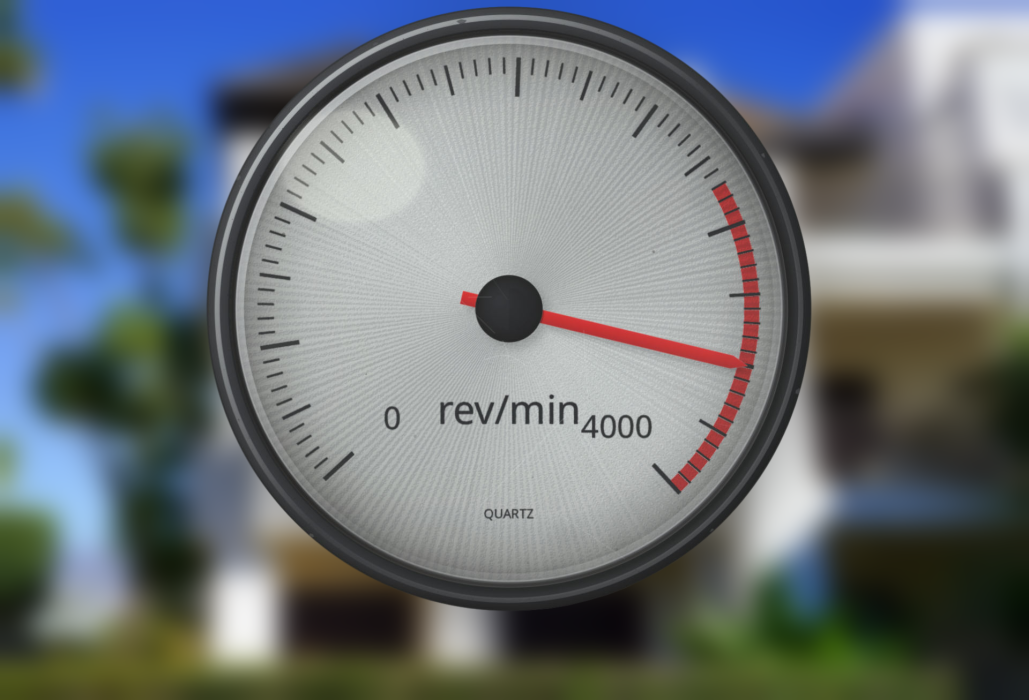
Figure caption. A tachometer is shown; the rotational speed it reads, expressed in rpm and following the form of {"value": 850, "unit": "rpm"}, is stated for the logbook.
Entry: {"value": 3500, "unit": "rpm"}
